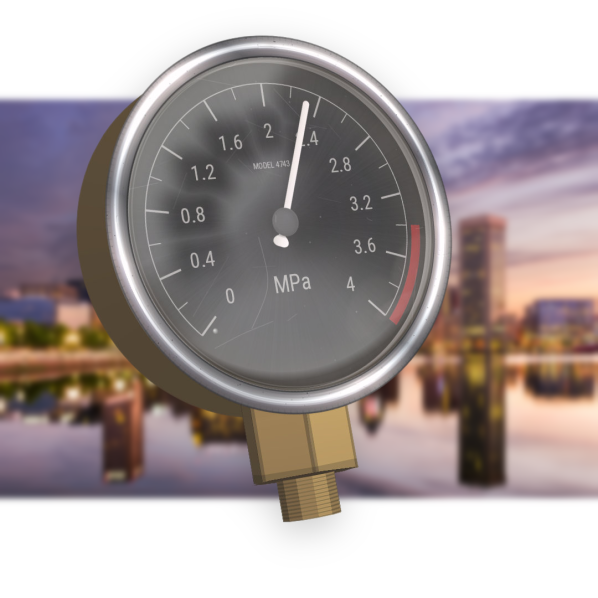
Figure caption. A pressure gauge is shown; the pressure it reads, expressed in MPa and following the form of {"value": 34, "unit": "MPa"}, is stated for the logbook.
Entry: {"value": 2.3, "unit": "MPa"}
